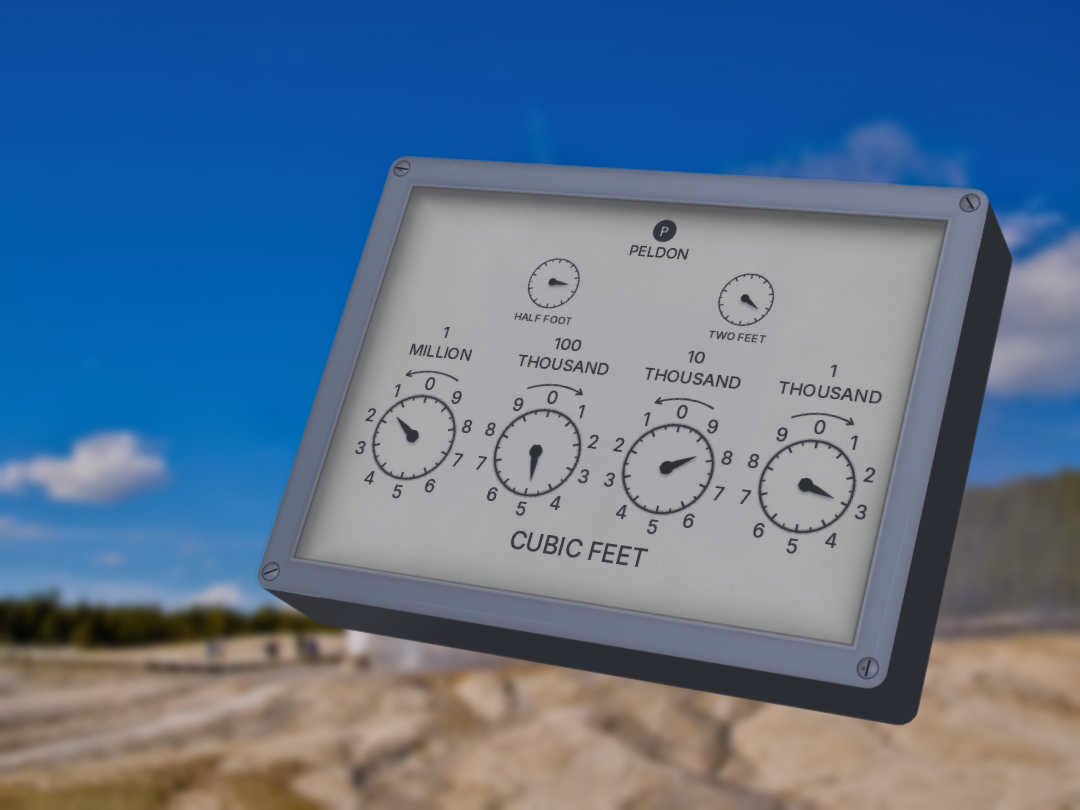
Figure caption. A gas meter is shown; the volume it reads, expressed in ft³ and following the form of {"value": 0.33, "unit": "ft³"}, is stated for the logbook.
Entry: {"value": 148300, "unit": "ft³"}
